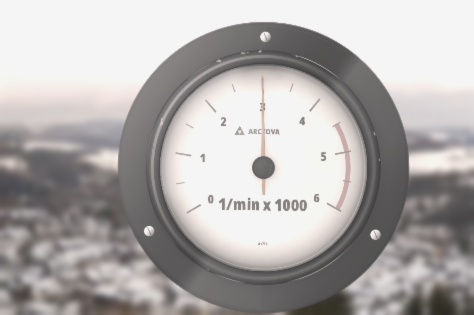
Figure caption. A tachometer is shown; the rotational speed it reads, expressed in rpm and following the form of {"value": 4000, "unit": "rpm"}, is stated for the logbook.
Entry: {"value": 3000, "unit": "rpm"}
